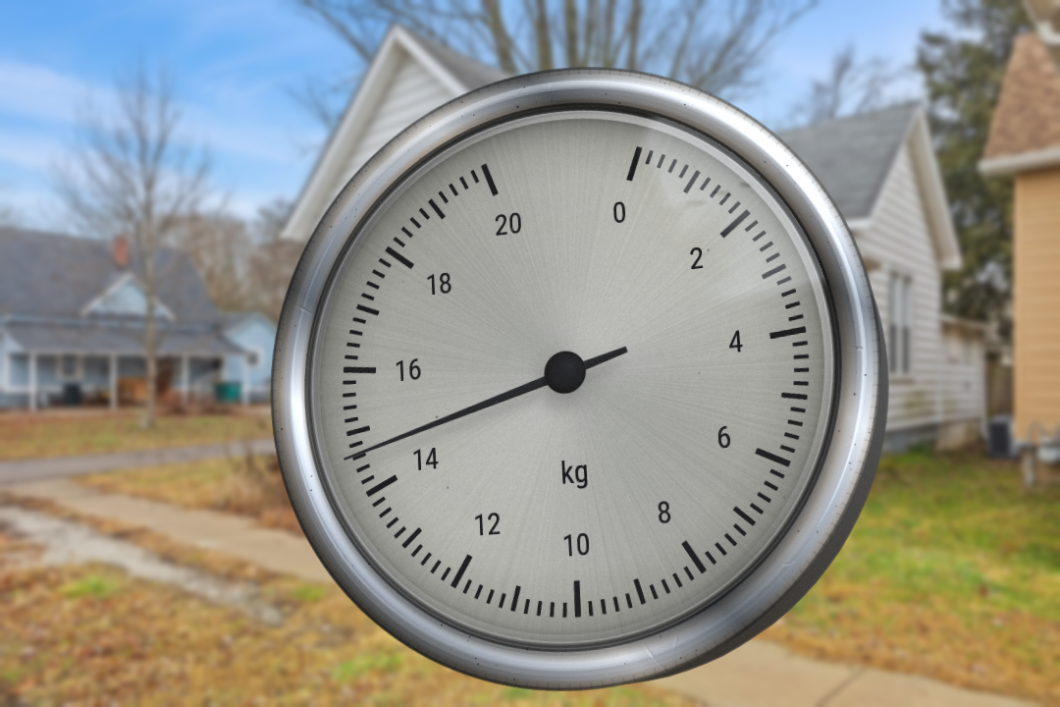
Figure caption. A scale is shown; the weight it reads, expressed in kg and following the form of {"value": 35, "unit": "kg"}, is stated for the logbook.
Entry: {"value": 14.6, "unit": "kg"}
